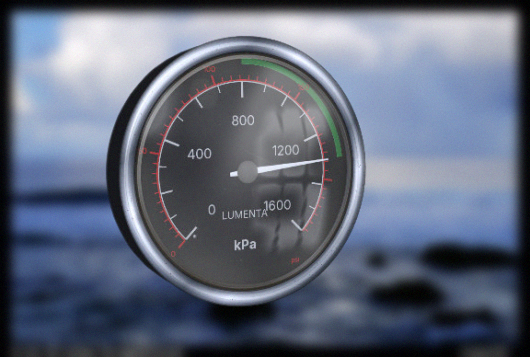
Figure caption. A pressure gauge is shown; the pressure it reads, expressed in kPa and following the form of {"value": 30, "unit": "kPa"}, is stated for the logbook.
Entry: {"value": 1300, "unit": "kPa"}
